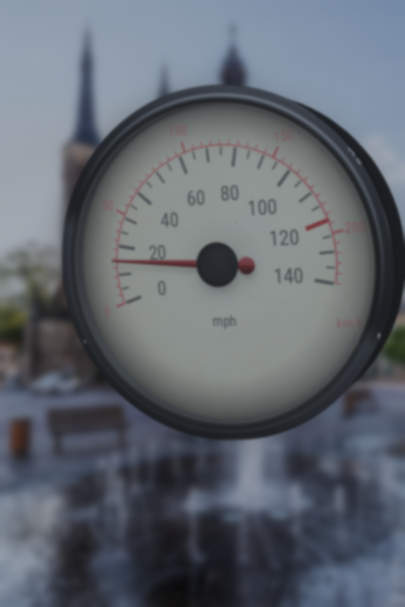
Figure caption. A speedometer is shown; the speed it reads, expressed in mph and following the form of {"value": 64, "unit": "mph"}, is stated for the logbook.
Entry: {"value": 15, "unit": "mph"}
